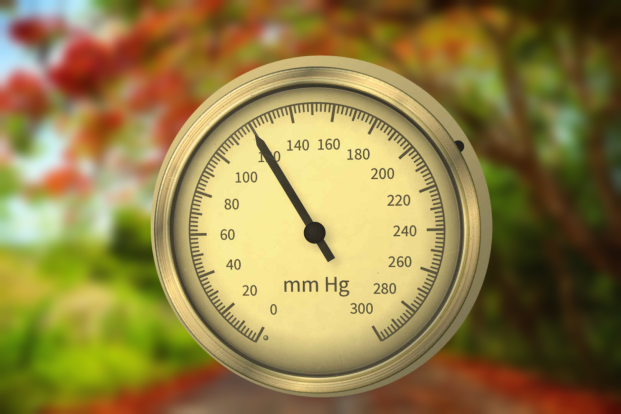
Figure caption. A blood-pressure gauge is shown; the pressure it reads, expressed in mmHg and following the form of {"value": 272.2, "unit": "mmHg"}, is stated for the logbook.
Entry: {"value": 120, "unit": "mmHg"}
